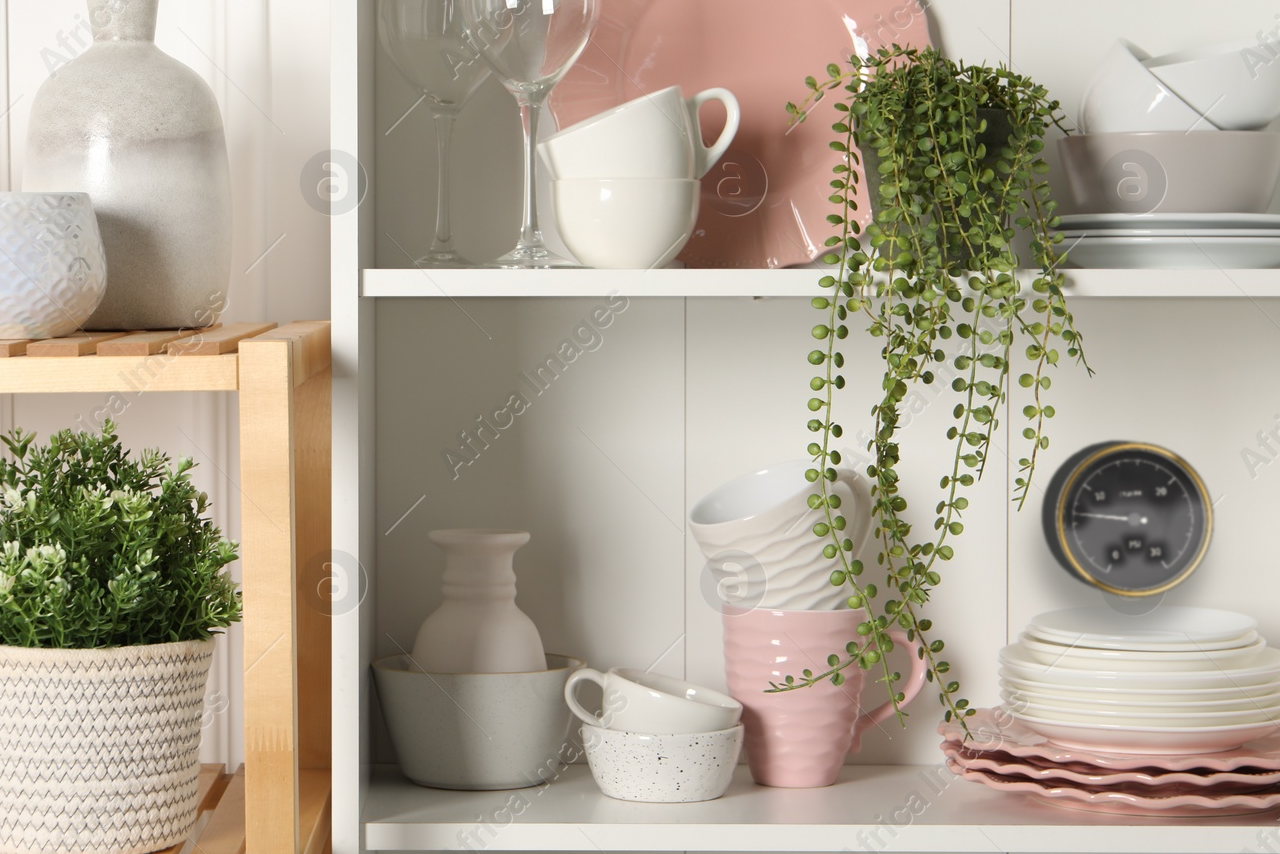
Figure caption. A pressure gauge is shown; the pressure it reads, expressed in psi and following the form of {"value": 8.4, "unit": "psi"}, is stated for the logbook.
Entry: {"value": 7, "unit": "psi"}
